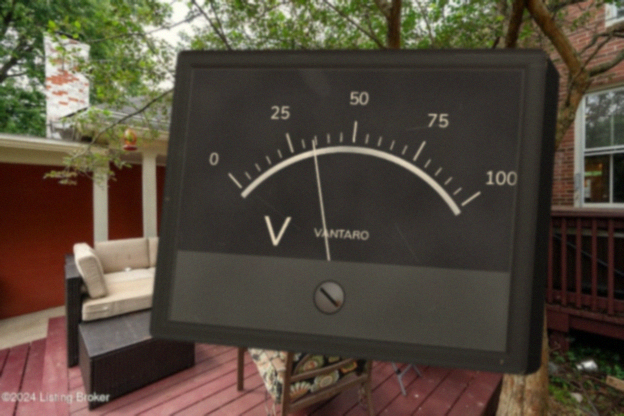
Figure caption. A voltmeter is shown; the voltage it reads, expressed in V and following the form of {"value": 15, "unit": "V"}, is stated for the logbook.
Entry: {"value": 35, "unit": "V"}
